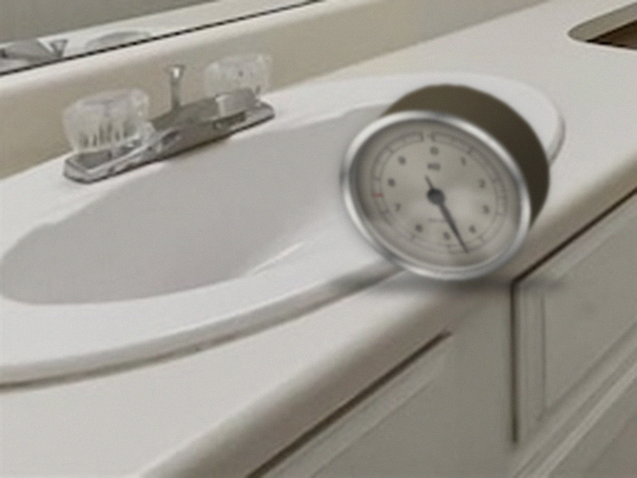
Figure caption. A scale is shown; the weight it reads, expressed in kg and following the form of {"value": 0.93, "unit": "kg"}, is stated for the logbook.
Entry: {"value": 4.5, "unit": "kg"}
